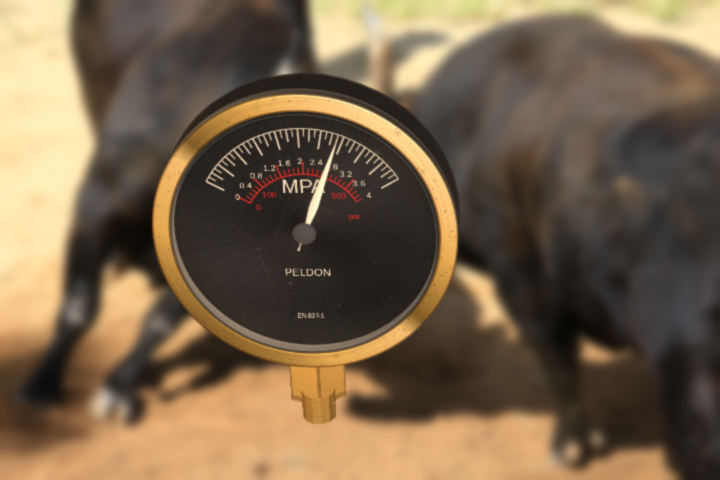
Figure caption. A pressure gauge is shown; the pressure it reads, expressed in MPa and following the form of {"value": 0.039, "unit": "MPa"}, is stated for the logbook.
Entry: {"value": 2.7, "unit": "MPa"}
